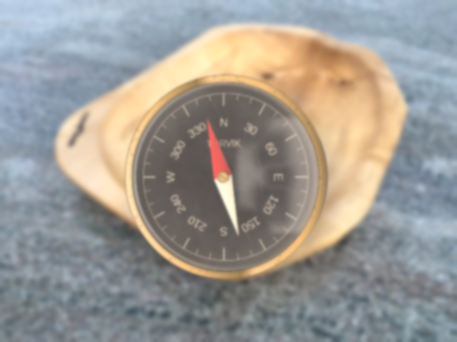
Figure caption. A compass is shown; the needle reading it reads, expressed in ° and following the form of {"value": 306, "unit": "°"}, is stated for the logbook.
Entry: {"value": 345, "unit": "°"}
